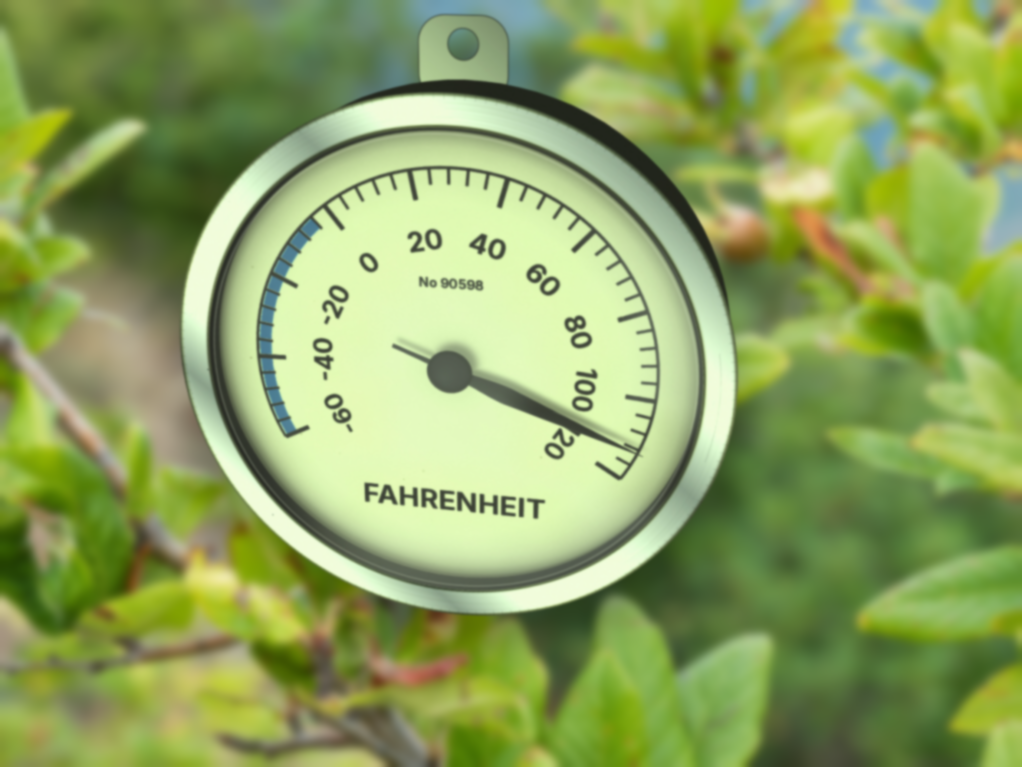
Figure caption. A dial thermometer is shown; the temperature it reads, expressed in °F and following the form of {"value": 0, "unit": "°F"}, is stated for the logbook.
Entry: {"value": 112, "unit": "°F"}
